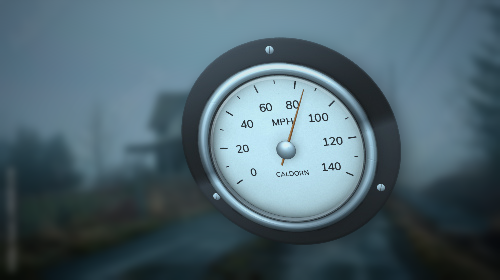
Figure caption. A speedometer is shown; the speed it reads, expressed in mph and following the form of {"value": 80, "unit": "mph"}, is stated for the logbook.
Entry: {"value": 85, "unit": "mph"}
